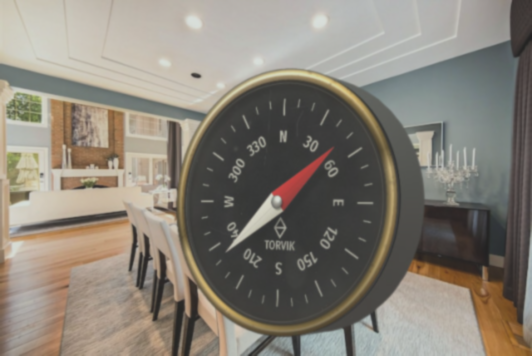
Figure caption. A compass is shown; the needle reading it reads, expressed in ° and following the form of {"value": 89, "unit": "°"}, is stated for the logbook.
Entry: {"value": 50, "unit": "°"}
